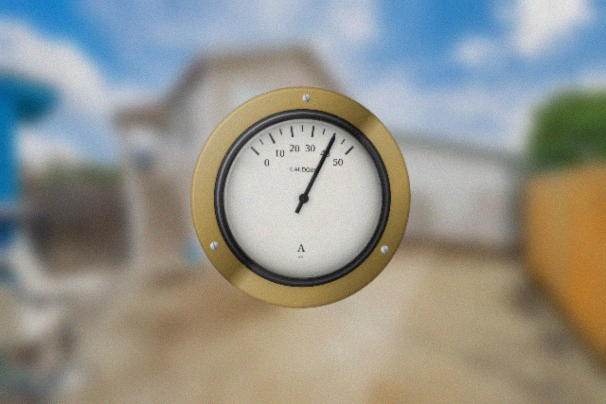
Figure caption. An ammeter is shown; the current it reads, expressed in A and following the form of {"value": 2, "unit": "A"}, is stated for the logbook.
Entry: {"value": 40, "unit": "A"}
